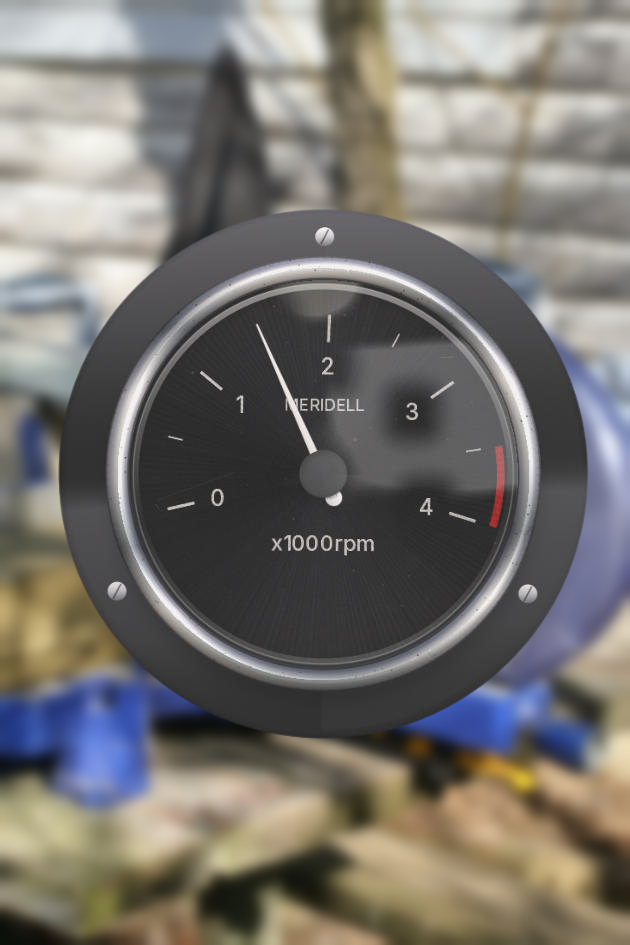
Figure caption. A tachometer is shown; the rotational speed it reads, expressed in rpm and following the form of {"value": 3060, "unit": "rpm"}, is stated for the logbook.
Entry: {"value": 1500, "unit": "rpm"}
